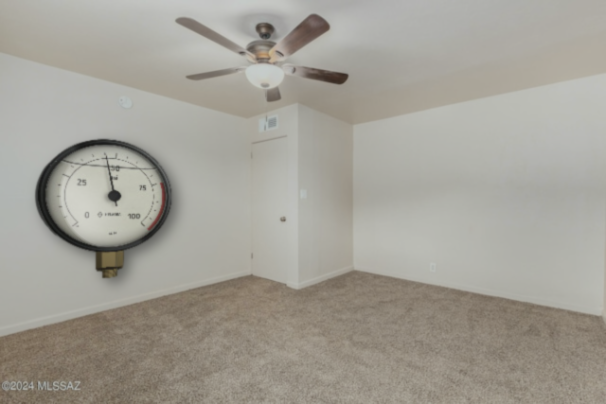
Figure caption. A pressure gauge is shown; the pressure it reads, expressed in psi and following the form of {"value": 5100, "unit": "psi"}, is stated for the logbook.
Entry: {"value": 45, "unit": "psi"}
